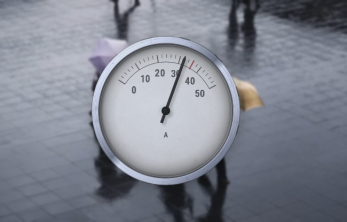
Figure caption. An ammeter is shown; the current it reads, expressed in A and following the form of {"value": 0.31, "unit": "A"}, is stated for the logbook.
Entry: {"value": 32, "unit": "A"}
